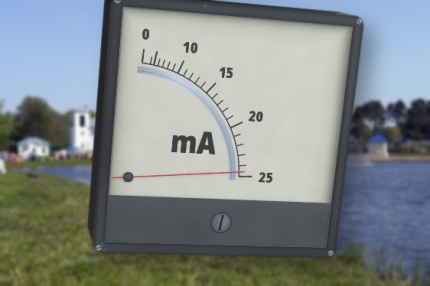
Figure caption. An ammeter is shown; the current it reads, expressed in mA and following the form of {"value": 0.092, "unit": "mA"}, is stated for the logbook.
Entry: {"value": 24.5, "unit": "mA"}
